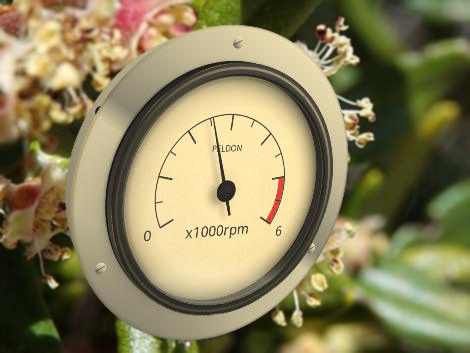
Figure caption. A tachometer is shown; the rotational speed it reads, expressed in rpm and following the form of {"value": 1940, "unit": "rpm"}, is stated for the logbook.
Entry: {"value": 2500, "unit": "rpm"}
